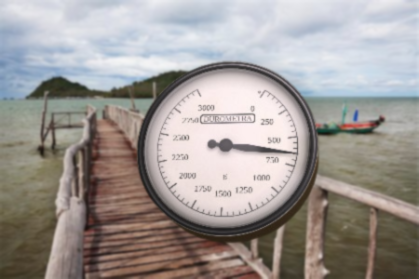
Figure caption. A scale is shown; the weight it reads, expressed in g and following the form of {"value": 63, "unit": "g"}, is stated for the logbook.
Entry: {"value": 650, "unit": "g"}
